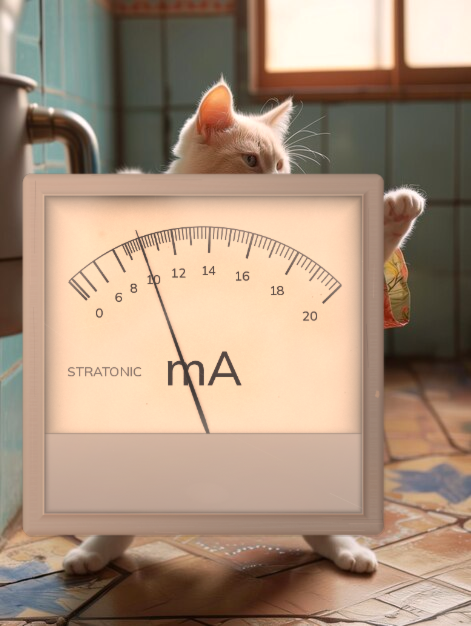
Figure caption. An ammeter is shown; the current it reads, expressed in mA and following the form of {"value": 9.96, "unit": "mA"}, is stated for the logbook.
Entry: {"value": 10, "unit": "mA"}
